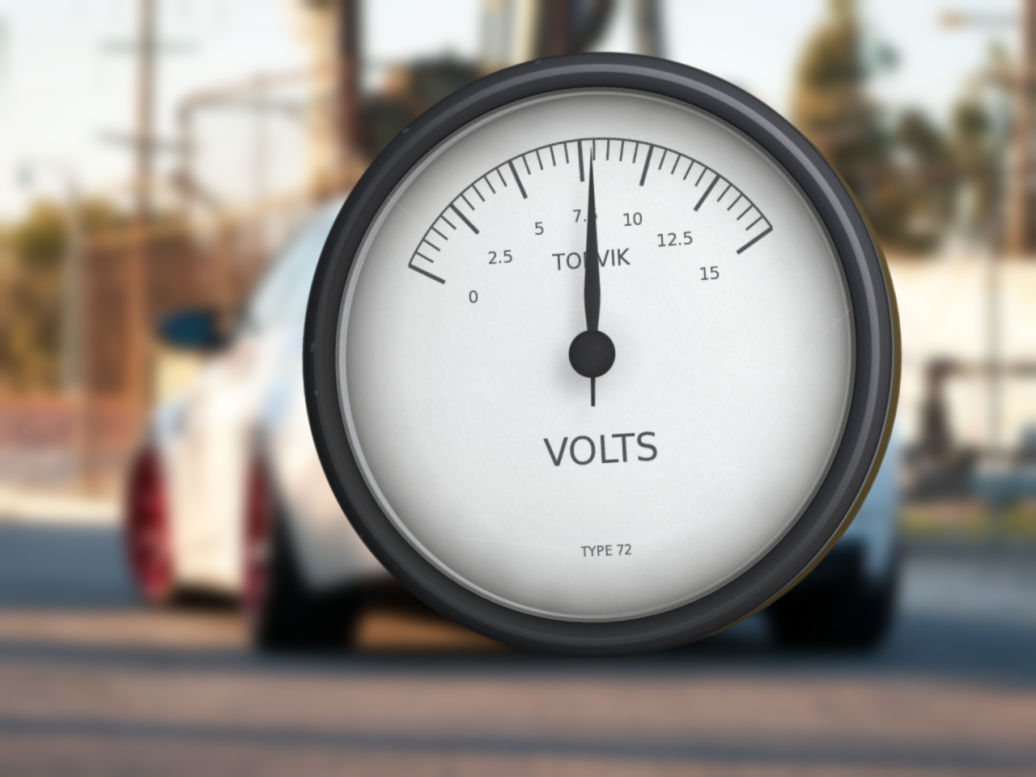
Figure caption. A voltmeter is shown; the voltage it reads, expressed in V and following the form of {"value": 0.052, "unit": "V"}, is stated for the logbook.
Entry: {"value": 8, "unit": "V"}
